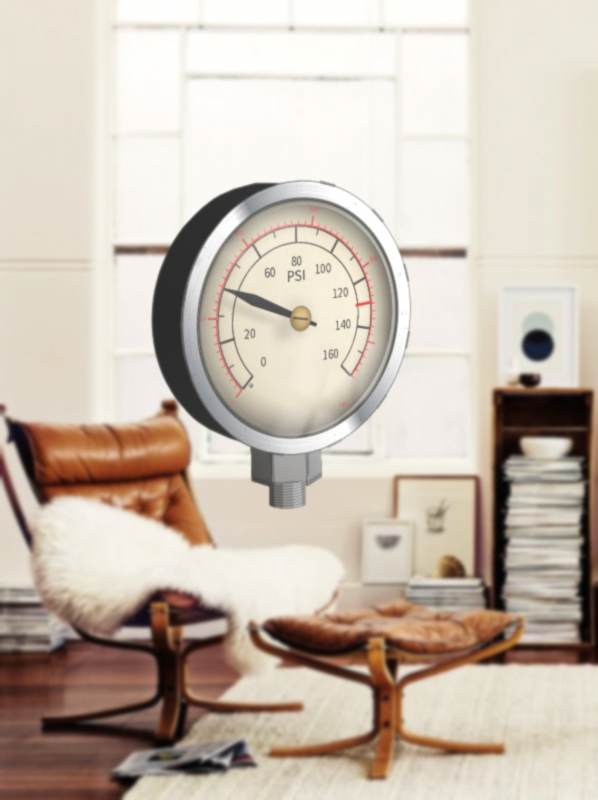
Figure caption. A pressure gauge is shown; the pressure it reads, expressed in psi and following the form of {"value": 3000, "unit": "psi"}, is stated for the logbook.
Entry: {"value": 40, "unit": "psi"}
